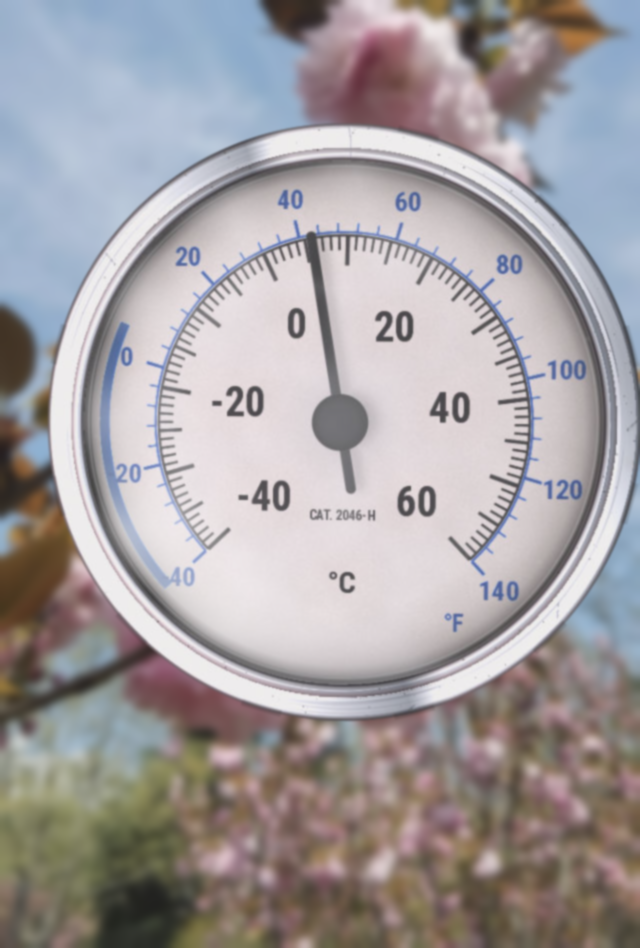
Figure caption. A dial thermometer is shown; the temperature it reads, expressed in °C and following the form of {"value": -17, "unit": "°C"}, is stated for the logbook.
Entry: {"value": 6, "unit": "°C"}
